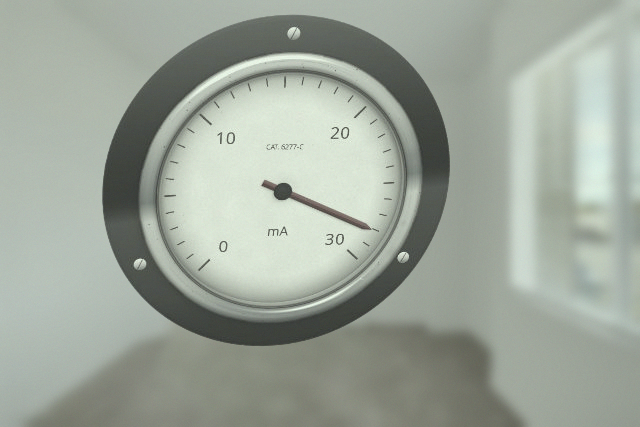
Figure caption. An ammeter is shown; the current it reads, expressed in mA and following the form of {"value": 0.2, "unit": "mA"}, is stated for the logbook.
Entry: {"value": 28, "unit": "mA"}
